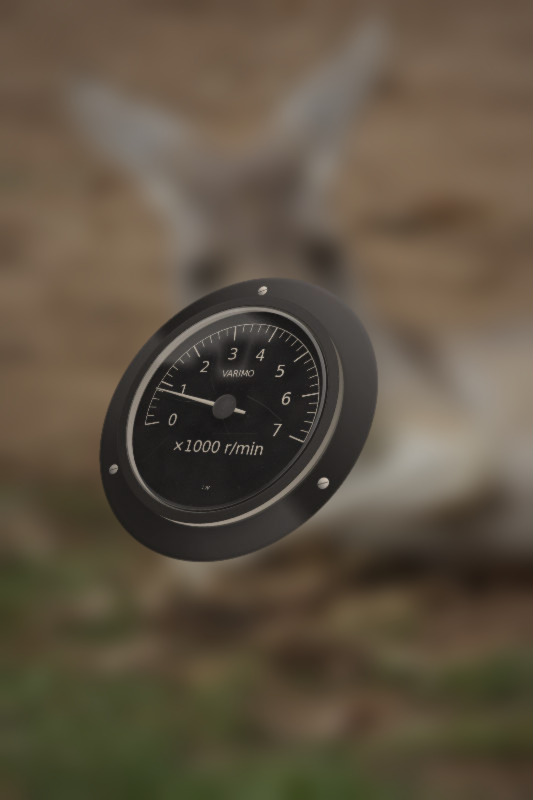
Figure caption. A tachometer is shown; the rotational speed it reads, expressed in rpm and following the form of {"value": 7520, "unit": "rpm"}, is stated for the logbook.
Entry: {"value": 800, "unit": "rpm"}
